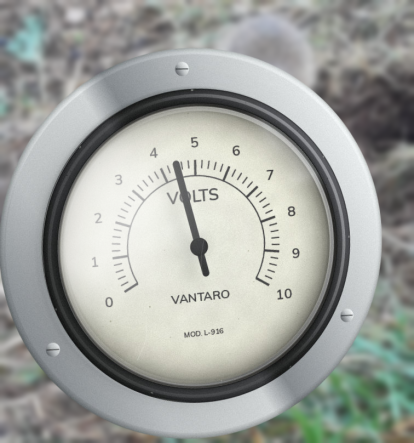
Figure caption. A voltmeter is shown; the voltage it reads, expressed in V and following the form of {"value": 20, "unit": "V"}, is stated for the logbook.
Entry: {"value": 4.4, "unit": "V"}
